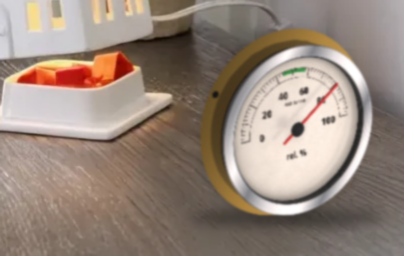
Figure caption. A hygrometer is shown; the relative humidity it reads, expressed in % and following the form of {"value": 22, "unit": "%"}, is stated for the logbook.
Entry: {"value": 80, "unit": "%"}
